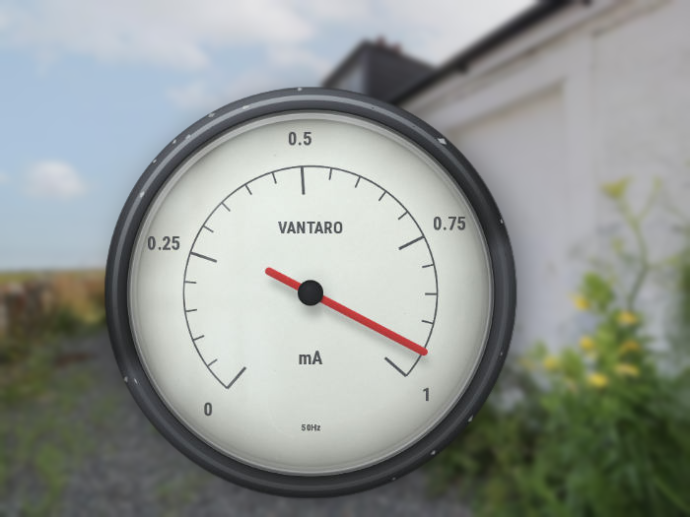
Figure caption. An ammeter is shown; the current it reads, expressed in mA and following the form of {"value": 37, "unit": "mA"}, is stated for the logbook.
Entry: {"value": 0.95, "unit": "mA"}
